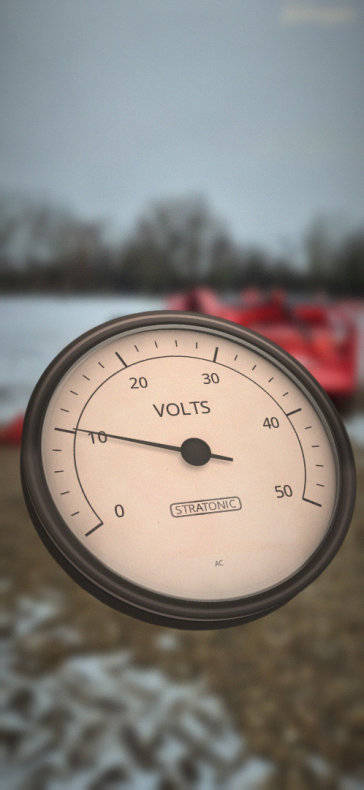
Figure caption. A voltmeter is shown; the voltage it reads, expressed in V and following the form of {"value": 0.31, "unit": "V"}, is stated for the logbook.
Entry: {"value": 10, "unit": "V"}
